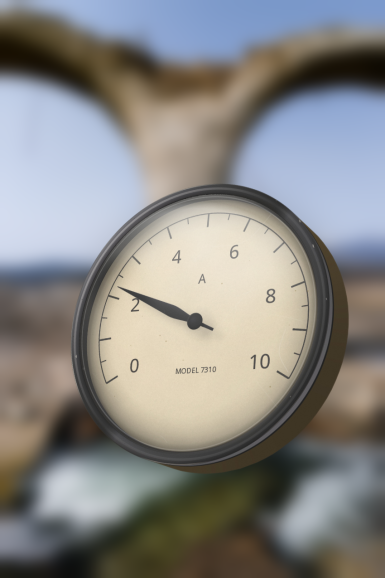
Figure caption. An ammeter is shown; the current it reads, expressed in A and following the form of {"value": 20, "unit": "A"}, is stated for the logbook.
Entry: {"value": 2.25, "unit": "A"}
